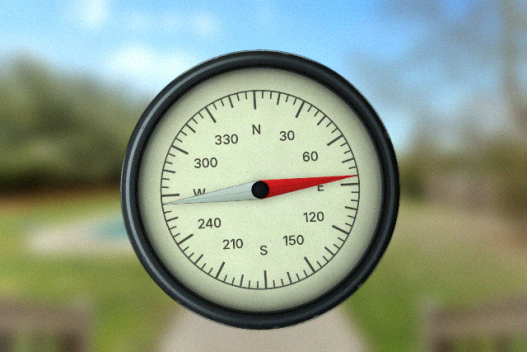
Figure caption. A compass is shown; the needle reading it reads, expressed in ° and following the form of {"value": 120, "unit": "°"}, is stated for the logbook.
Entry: {"value": 85, "unit": "°"}
